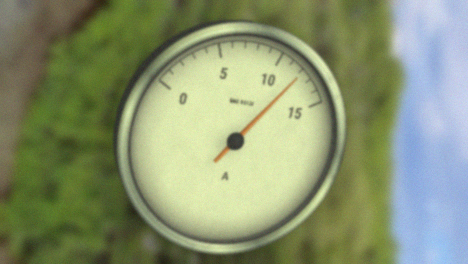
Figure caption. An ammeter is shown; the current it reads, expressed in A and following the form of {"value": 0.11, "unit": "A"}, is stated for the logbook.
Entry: {"value": 12, "unit": "A"}
